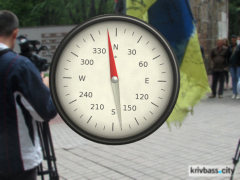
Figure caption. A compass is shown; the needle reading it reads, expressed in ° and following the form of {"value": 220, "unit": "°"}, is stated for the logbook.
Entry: {"value": 350, "unit": "°"}
